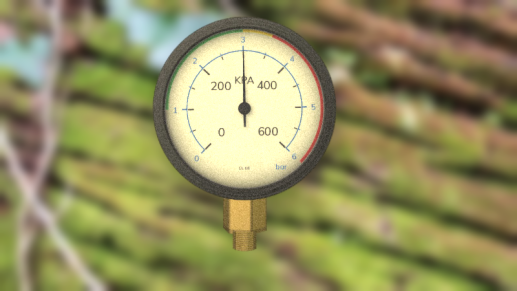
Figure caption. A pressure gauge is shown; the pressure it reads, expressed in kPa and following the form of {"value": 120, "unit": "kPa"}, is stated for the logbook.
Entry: {"value": 300, "unit": "kPa"}
